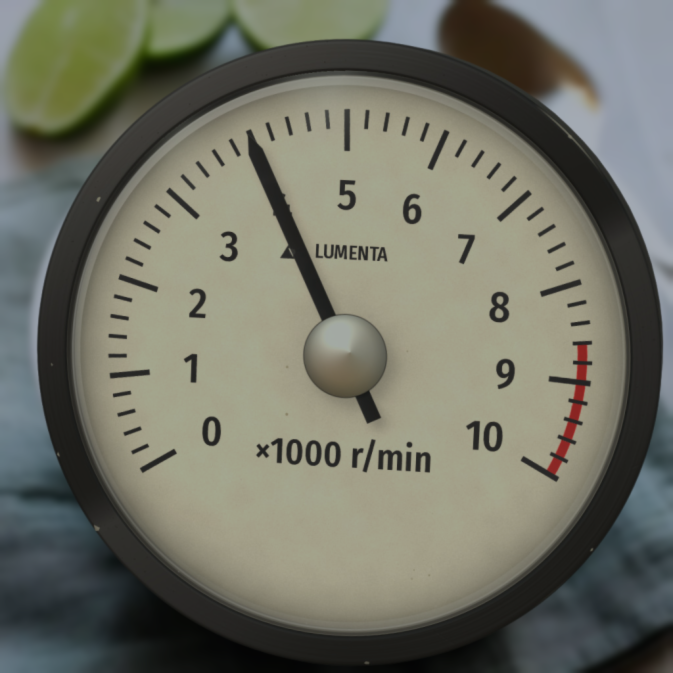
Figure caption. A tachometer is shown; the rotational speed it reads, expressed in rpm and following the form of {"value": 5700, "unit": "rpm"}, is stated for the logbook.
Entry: {"value": 4000, "unit": "rpm"}
